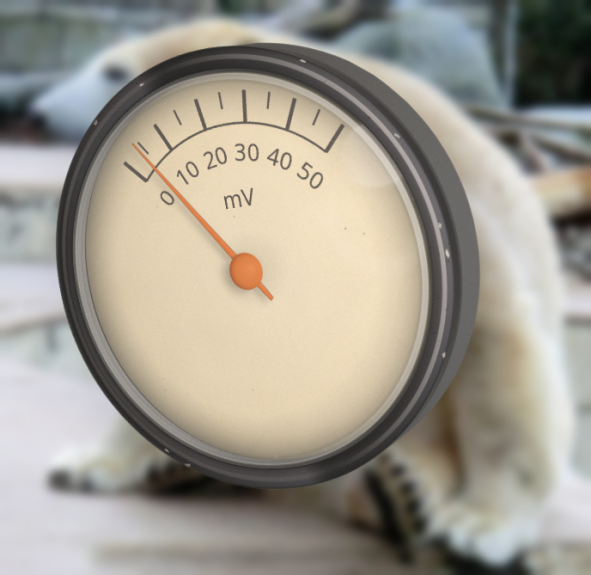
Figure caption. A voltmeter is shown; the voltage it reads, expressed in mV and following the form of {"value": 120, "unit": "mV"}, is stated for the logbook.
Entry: {"value": 5, "unit": "mV"}
